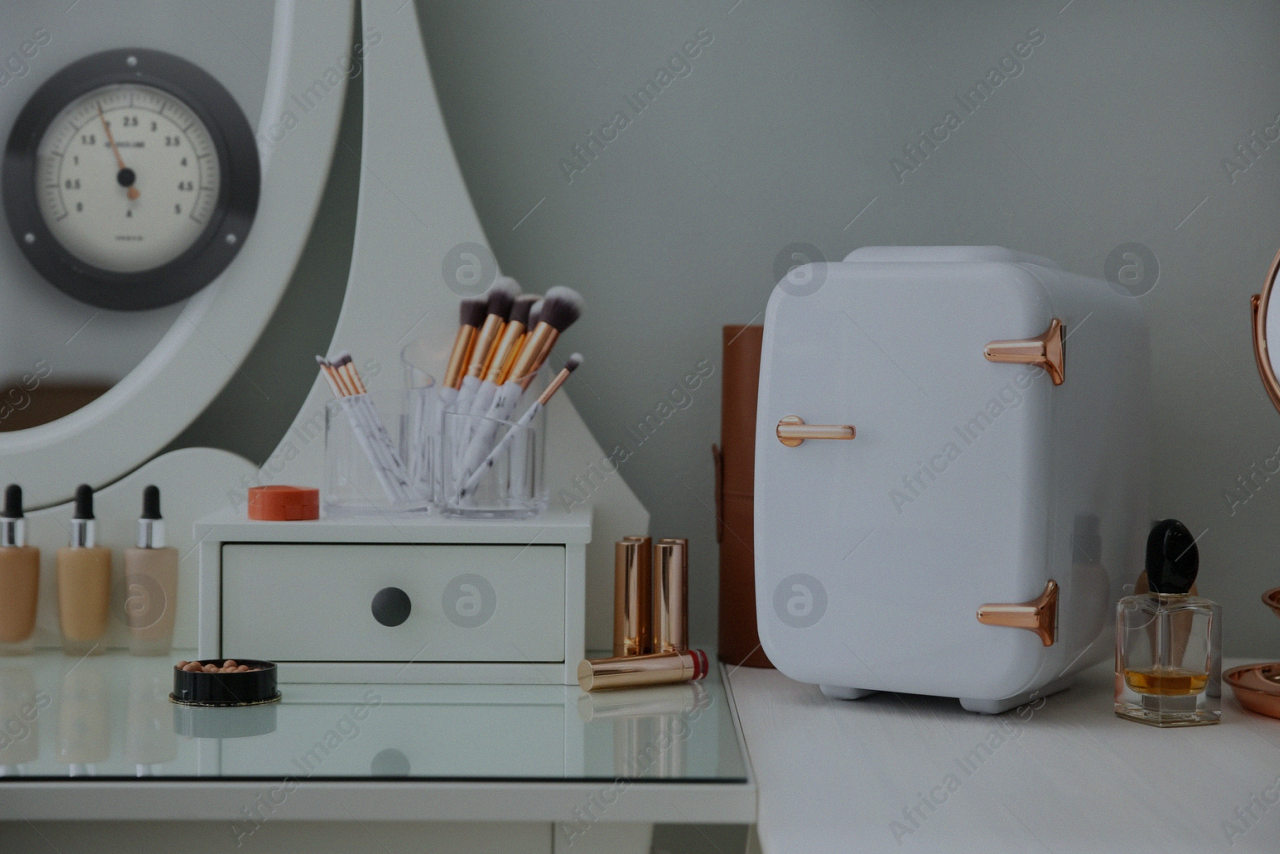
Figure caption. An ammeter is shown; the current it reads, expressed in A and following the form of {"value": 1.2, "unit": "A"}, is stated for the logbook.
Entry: {"value": 2, "unit": "A"}
